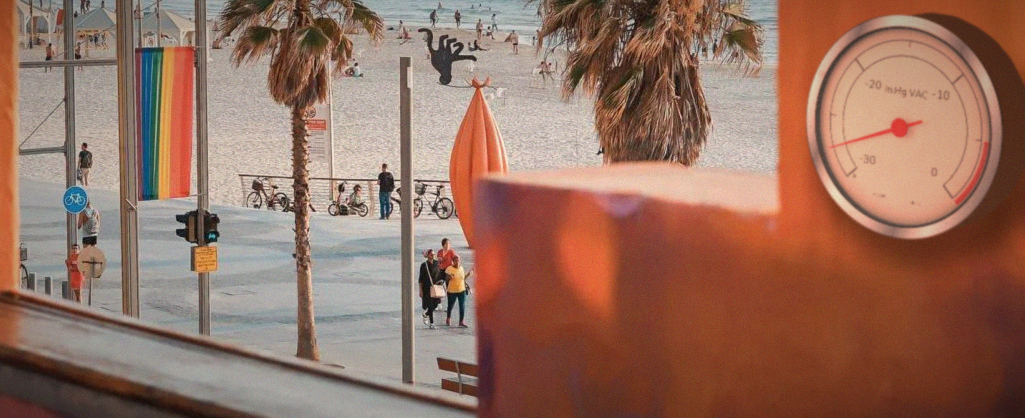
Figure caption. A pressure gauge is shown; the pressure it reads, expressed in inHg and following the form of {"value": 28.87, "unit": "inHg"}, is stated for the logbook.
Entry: {"value": -27.5, "unit": "inHg"}
